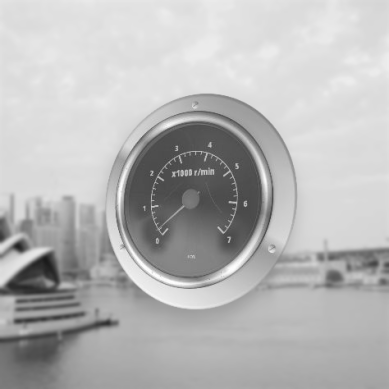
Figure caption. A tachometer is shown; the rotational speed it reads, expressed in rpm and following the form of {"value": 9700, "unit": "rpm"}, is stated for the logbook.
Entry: {"value": 200, "unit": "rpm"}
